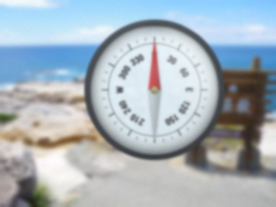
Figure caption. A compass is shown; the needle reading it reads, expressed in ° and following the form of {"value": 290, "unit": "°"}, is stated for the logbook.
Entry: {"value": 0, "unit": "°"}
